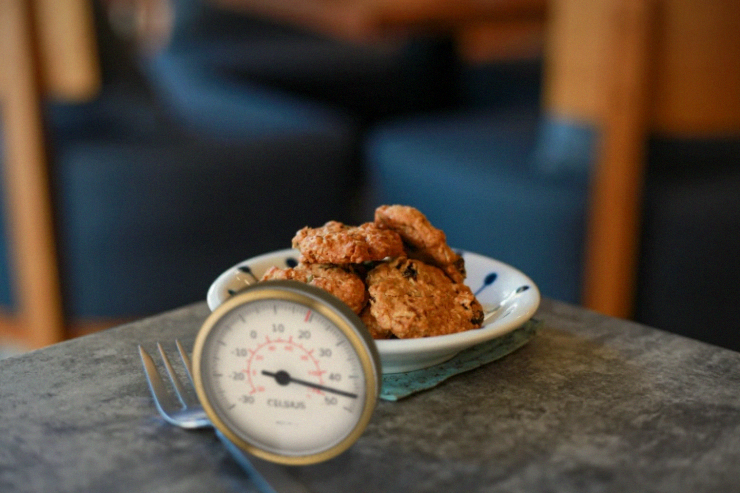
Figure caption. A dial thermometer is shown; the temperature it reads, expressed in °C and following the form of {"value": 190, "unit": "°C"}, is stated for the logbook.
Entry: {"value": 45, "unit": "°C"}
